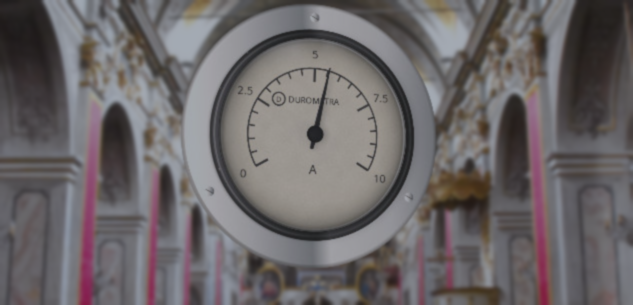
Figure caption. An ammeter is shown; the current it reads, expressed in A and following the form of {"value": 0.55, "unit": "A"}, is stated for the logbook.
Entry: {"value": 5.5, "unit": "A"}
